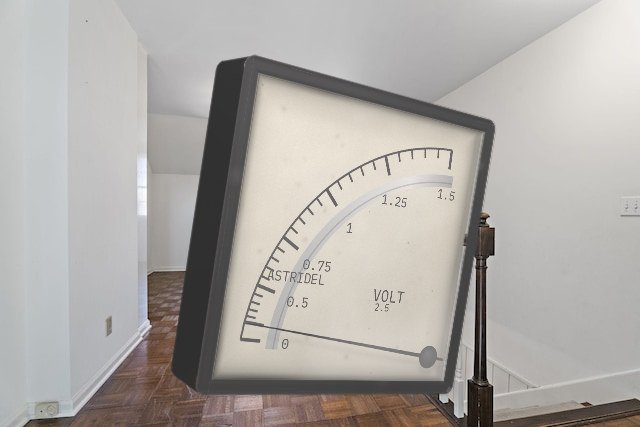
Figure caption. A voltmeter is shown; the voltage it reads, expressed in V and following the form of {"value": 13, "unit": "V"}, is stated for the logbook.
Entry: {"value": 0.25, "unit": "V"}
